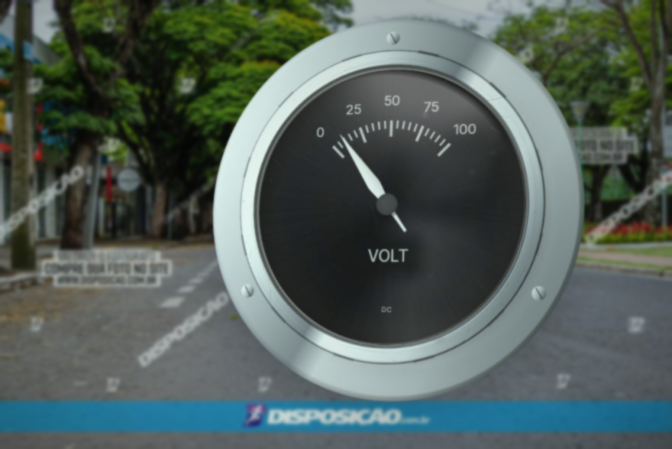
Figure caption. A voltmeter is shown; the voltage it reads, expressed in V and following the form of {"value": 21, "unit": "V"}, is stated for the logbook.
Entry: {"value": 10, "unit": "V"}
